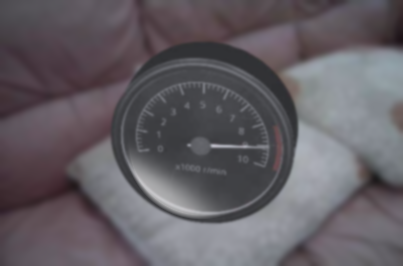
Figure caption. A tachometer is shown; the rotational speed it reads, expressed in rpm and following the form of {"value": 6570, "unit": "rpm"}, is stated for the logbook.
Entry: {"value": 9000, "unit": "rpm"}
